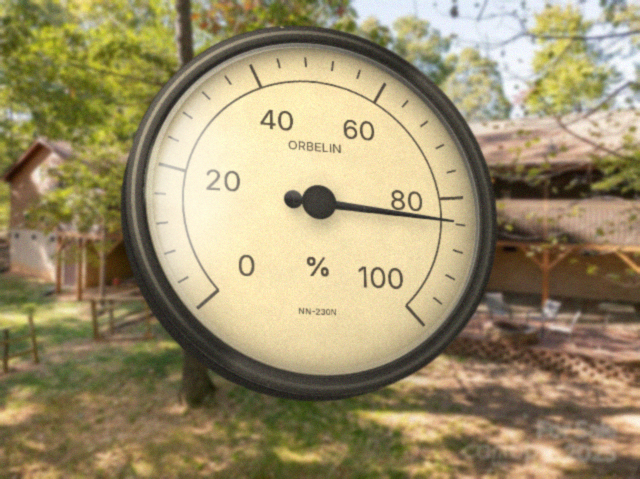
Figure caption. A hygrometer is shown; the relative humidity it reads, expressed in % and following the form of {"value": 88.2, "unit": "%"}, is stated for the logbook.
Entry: {"value": 84, "unit": "%"}
